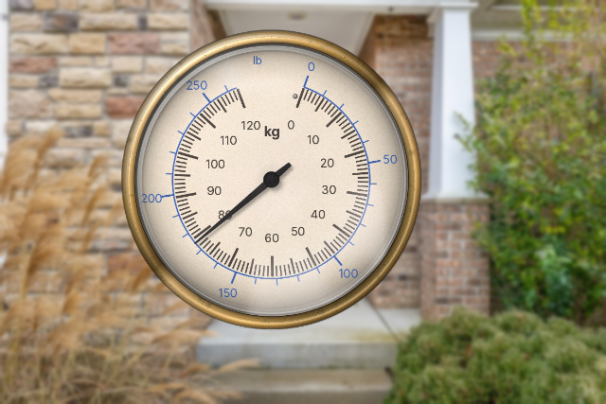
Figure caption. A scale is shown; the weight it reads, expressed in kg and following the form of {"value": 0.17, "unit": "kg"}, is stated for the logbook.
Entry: {"value": 79, "unit": "kg"}
